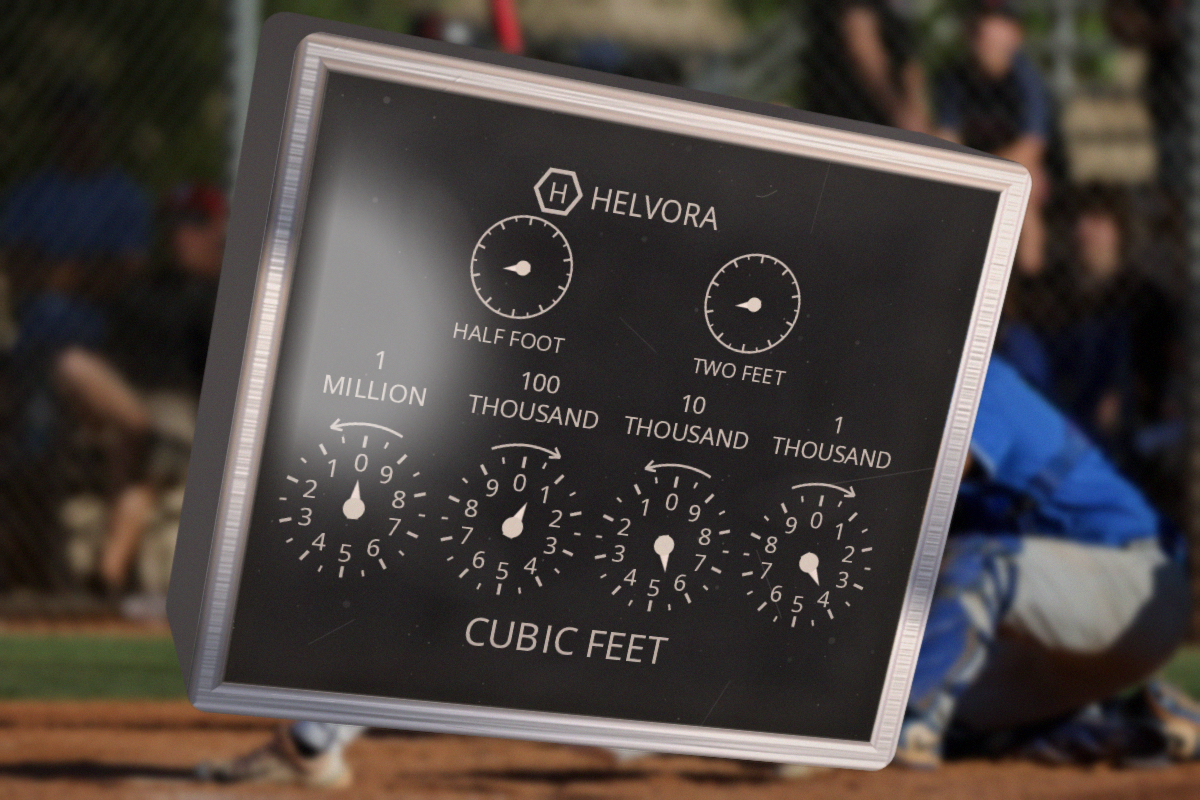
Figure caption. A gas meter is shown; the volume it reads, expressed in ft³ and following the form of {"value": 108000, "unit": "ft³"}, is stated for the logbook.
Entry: {"value": 5400, "unit": "ft³"}
